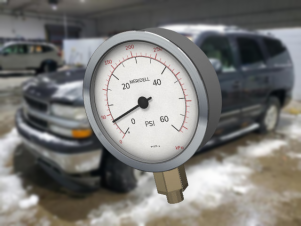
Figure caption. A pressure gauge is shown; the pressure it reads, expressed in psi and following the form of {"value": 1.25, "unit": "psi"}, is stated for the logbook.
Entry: {"value": 5, "unit": "psi"}
